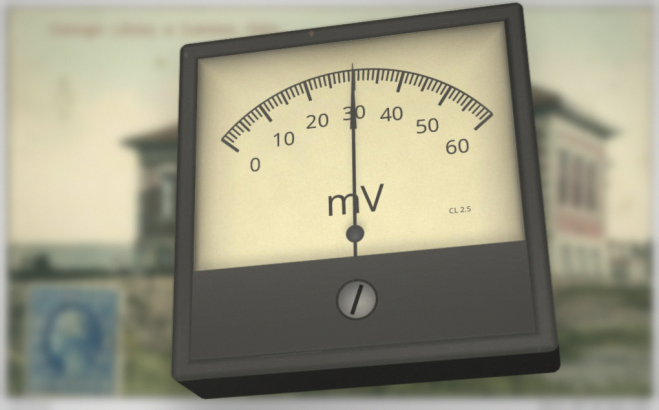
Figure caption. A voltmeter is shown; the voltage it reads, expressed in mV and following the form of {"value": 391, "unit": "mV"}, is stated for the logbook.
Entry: {"value": 30, "unit": "mV"}
